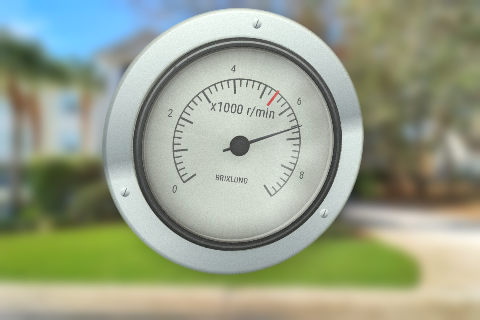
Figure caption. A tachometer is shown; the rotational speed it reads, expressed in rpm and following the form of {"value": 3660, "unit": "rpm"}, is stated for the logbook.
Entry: {"value": 6600, "unit": "rpm"}
